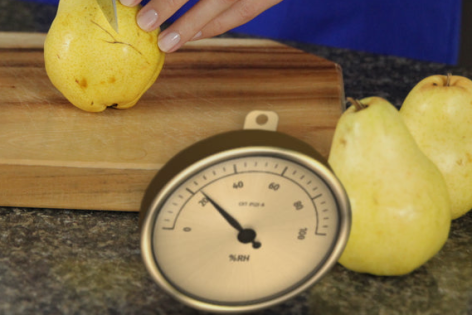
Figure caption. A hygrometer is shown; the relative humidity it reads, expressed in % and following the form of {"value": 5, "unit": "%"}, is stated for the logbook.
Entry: {"value": 24, "unit": "%"}
